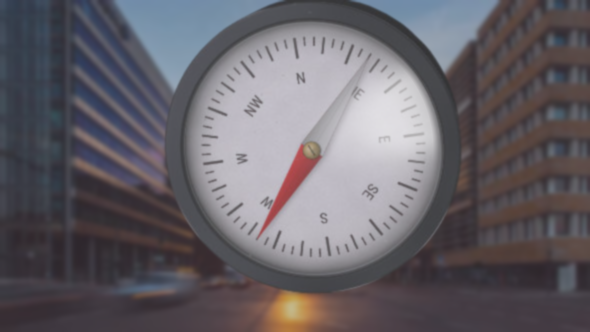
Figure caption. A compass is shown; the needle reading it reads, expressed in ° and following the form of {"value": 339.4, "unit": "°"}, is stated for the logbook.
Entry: {"value": 220, "unit": "°"}
